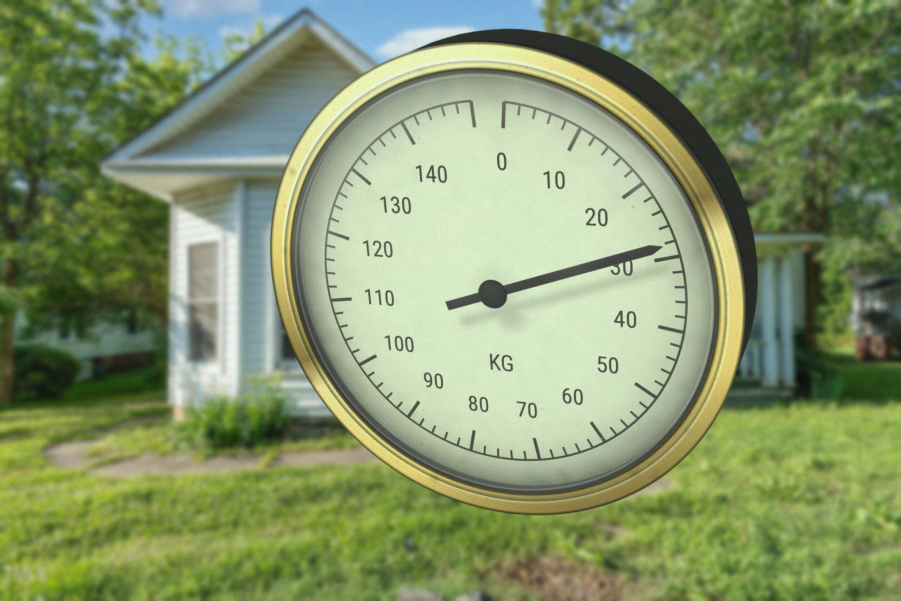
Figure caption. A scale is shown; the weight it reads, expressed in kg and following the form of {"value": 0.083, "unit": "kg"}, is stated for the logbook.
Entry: {"value": 28, "unit": "kg"}
